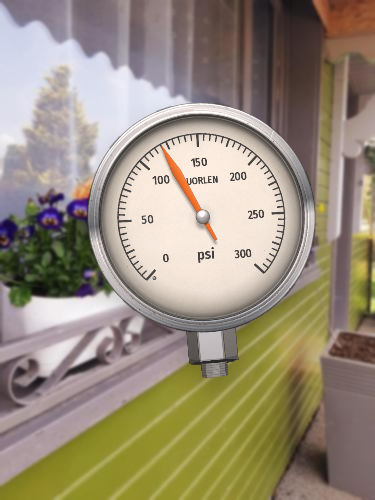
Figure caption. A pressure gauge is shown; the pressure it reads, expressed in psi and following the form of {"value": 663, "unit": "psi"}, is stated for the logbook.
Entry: {"value": 120, "unit": "psi"}
